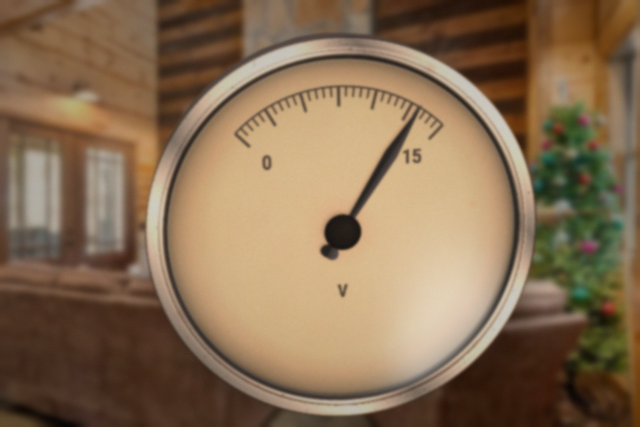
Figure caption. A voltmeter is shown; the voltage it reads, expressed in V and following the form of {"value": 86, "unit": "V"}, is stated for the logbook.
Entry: {"value": 13, "unit": "V"}
